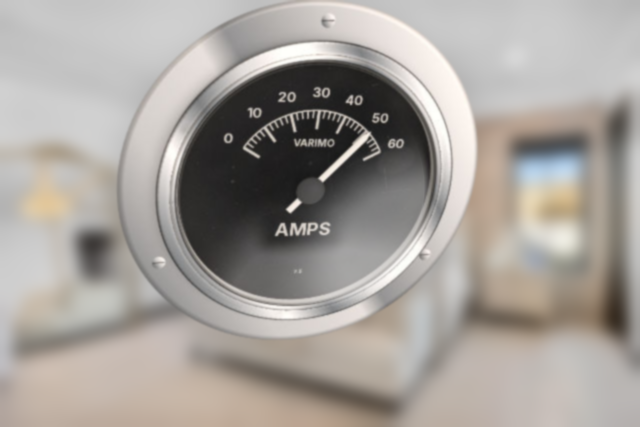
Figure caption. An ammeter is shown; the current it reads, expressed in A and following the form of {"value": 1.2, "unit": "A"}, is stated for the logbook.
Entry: {"value": 50, "unit": "A"}
